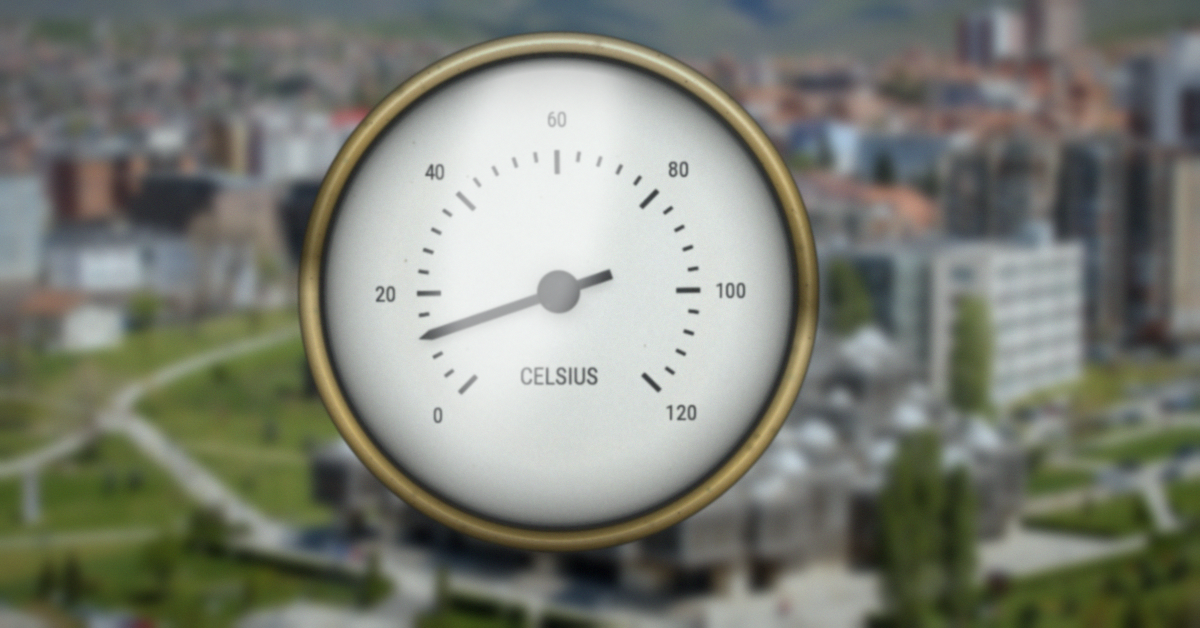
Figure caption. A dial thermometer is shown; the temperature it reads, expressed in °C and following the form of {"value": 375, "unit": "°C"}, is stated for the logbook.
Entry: {"value": 12, "unit": "°C"}
